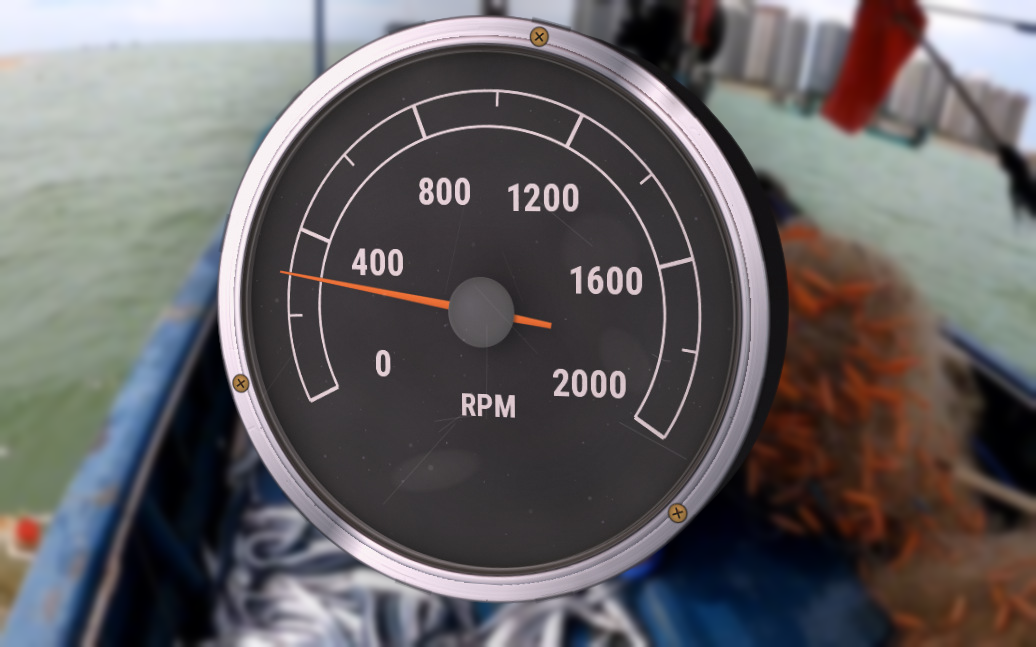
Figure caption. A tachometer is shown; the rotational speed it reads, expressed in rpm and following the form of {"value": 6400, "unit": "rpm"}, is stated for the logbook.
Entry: {"value": 300, "unit": "rpm"}
